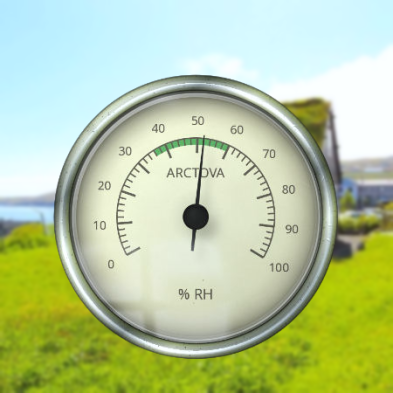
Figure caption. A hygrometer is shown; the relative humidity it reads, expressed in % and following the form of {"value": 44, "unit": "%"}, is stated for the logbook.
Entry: {"value": 52, "unit": "%"}
